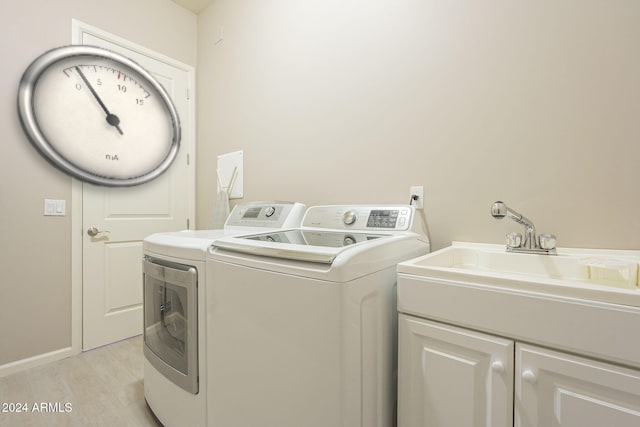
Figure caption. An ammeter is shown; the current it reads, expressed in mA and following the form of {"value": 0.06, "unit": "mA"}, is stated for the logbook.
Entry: {"value": 2, "unit": "mA"}
